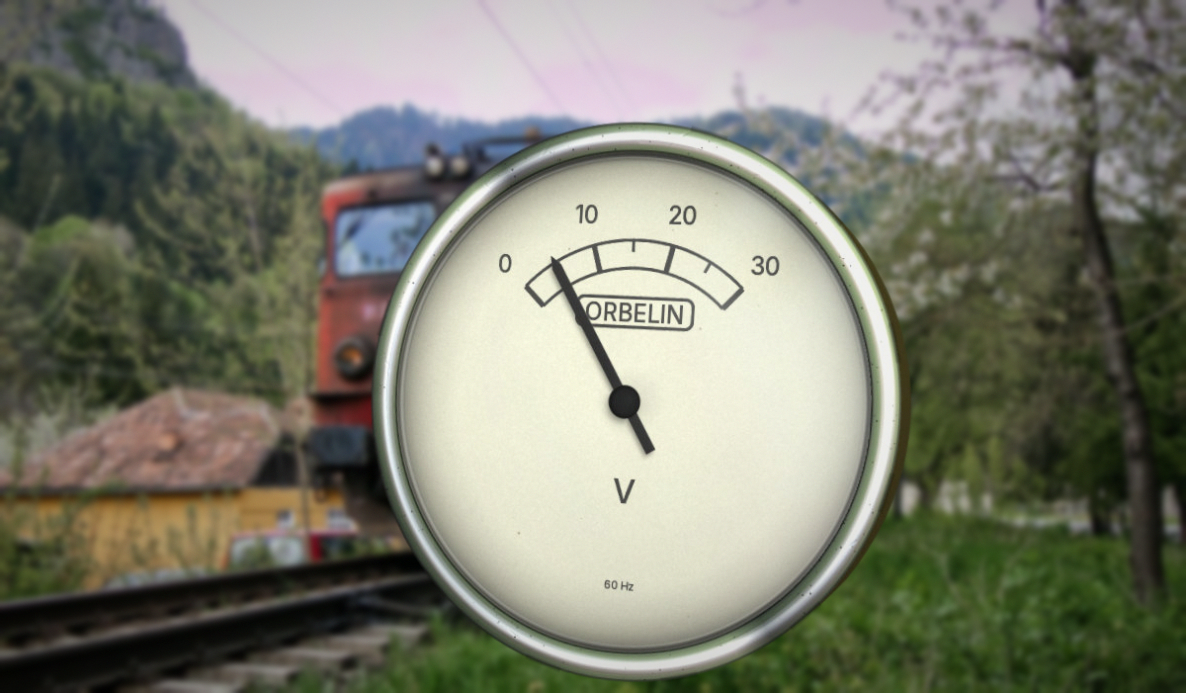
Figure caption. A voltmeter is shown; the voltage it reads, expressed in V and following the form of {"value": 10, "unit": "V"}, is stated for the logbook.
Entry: {"value": 5, "unit": "V"}
